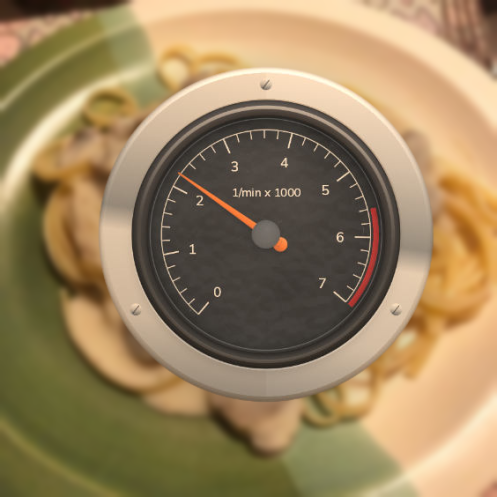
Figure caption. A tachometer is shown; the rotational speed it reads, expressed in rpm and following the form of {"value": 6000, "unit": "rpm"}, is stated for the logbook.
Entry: {"value": 2200, "unit": "rpm"}
